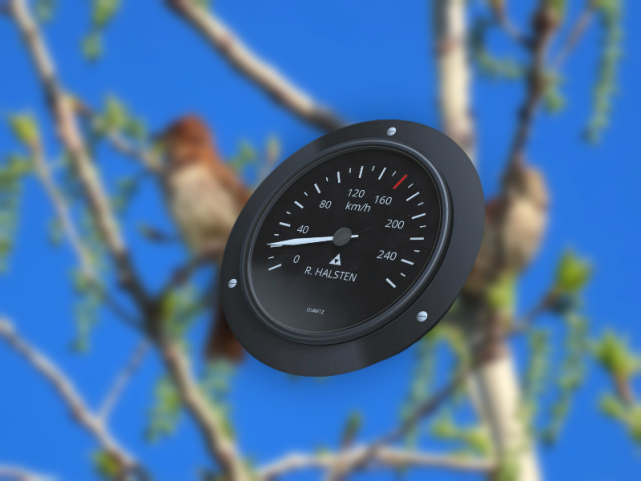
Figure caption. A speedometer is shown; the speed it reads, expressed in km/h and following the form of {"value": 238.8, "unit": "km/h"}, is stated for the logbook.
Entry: {"value": 20, "unit": "km/h"}
